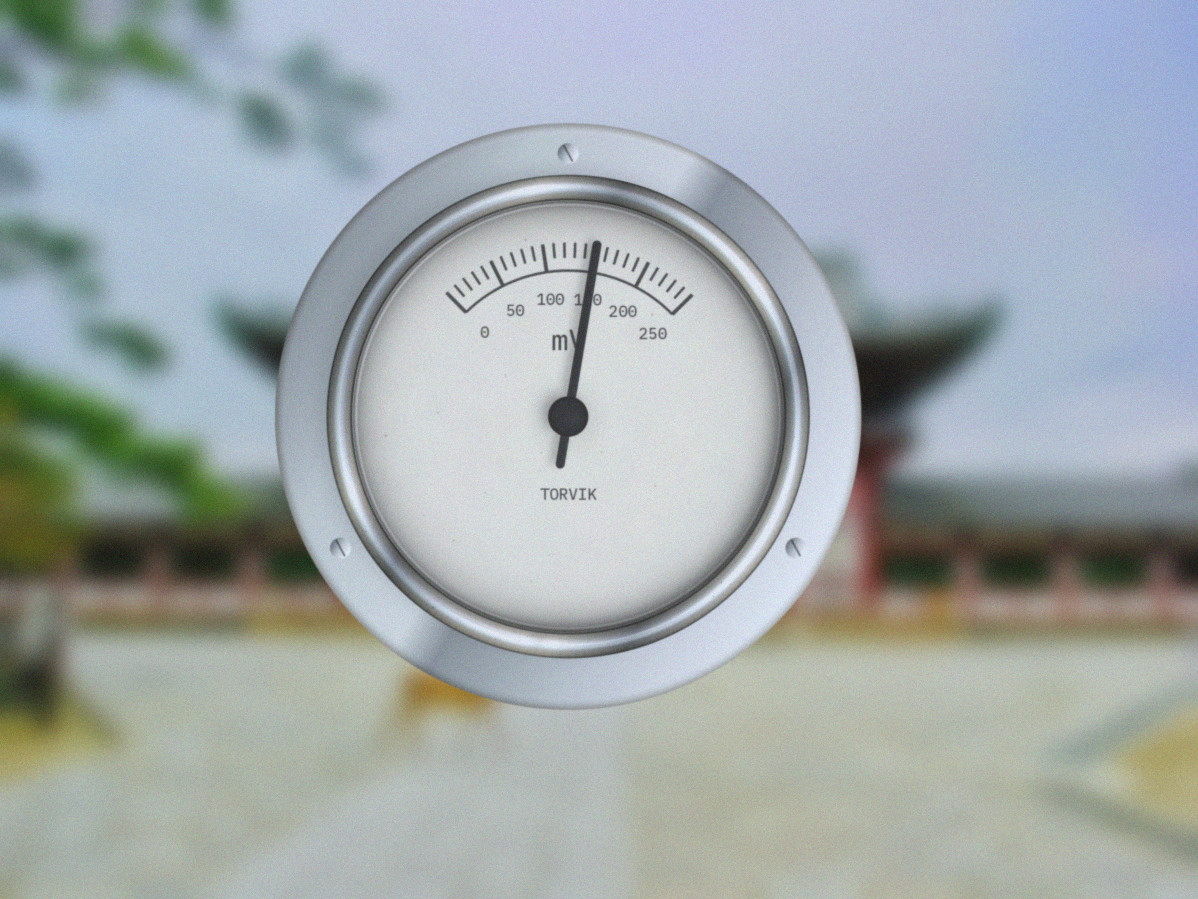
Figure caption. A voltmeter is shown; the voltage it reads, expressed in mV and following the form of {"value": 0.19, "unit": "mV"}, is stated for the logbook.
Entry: {"value": 150, "unit": "mV"}
